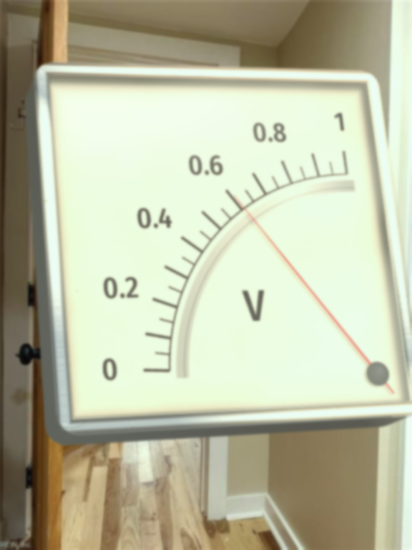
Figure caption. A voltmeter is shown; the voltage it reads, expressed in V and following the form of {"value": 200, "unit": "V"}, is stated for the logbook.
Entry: {"value": 0.6, "unit": "V"}
